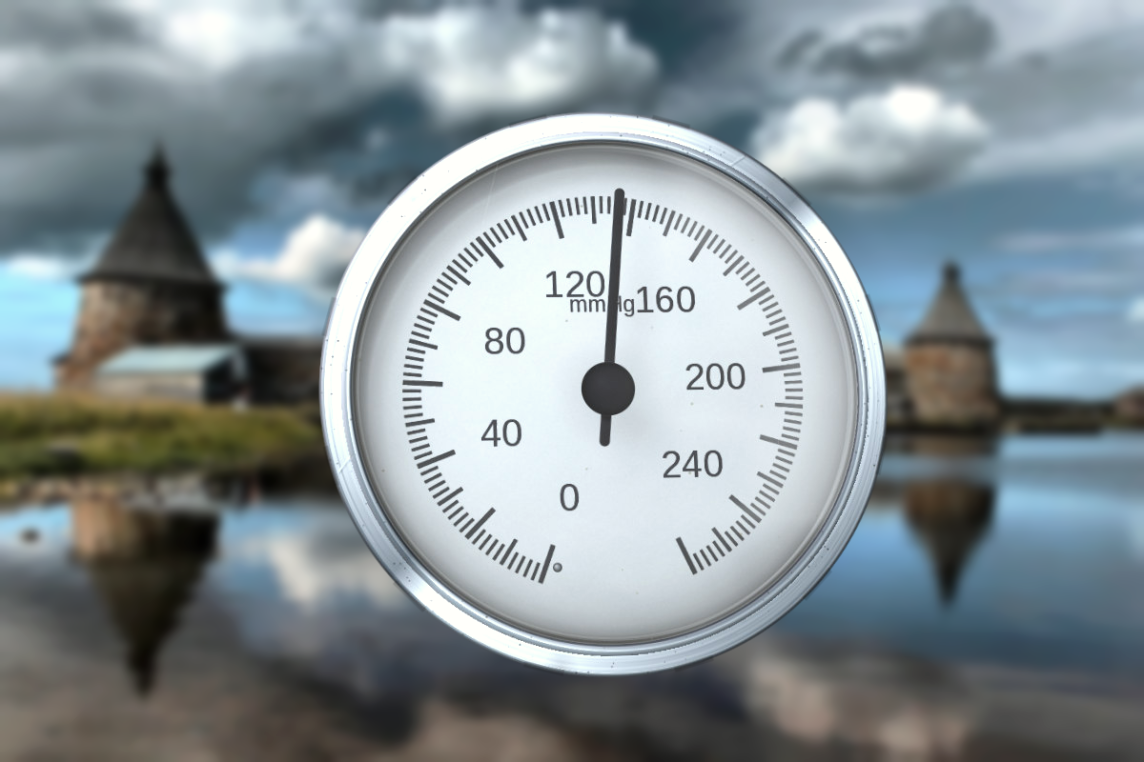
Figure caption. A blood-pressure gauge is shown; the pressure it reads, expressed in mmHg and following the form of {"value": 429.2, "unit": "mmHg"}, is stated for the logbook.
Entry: {"value": 136, "unit": "mmHg"}
